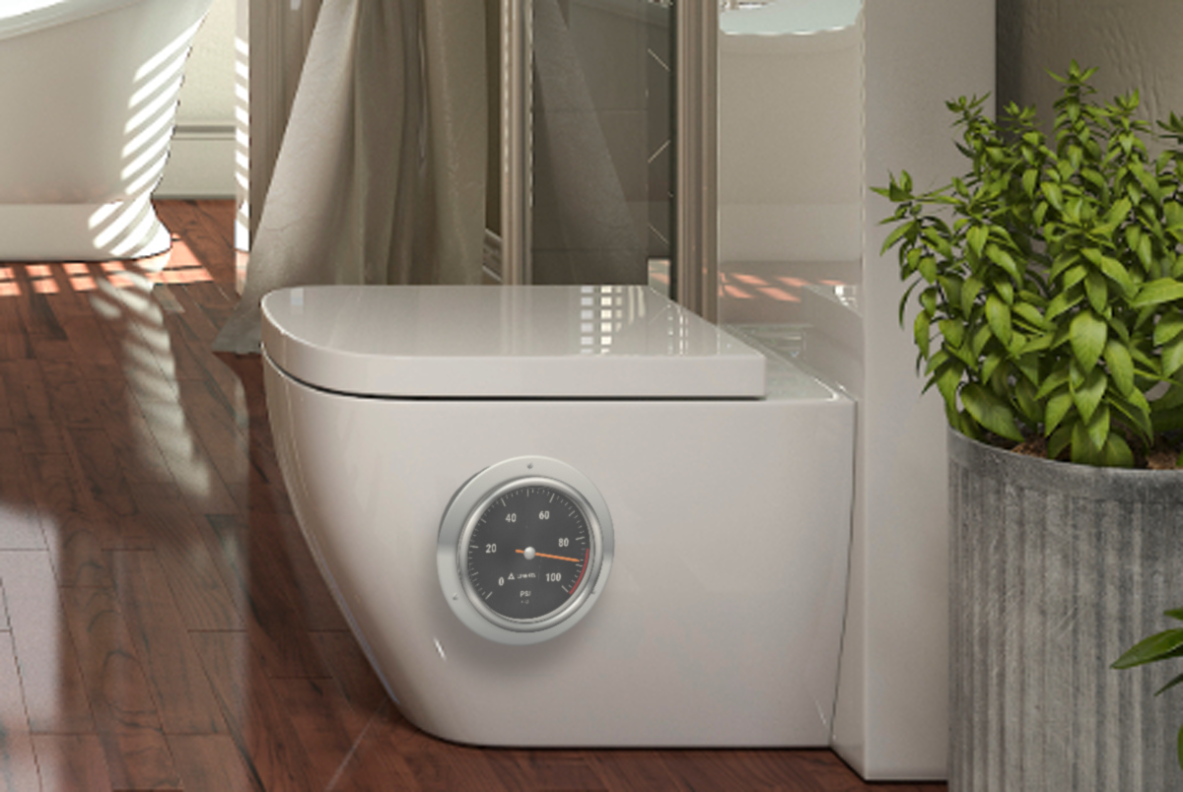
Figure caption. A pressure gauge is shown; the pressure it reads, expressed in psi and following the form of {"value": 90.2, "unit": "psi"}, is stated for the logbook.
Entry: {"value": 88, "unit": "psi"}
